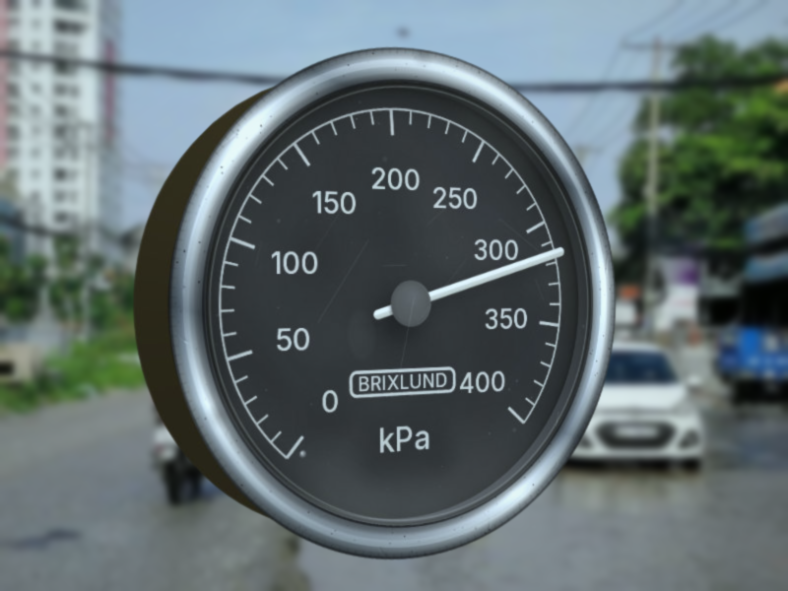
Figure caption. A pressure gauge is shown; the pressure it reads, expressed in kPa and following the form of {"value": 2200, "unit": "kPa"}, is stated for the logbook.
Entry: {"value": 315, "unit": "kPa"}
